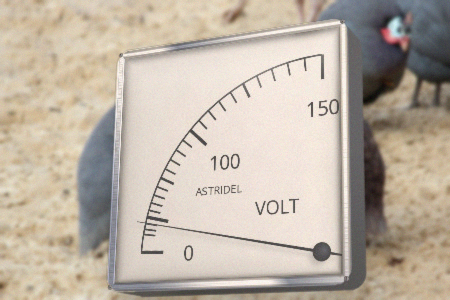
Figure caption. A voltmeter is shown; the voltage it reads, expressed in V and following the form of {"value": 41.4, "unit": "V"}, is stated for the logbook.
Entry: {"value": 45, "unit": "V"}
